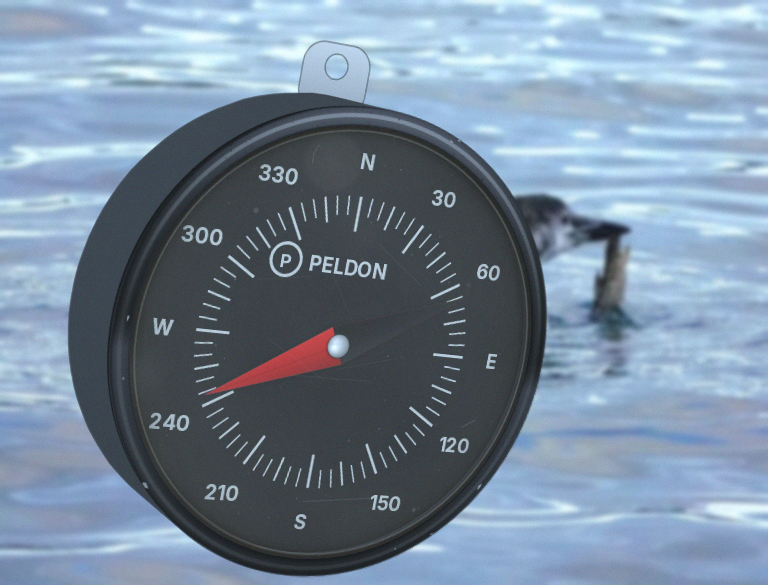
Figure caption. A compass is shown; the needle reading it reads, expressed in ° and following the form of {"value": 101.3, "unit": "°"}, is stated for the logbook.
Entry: {"value": 245, "unit": "°"}
